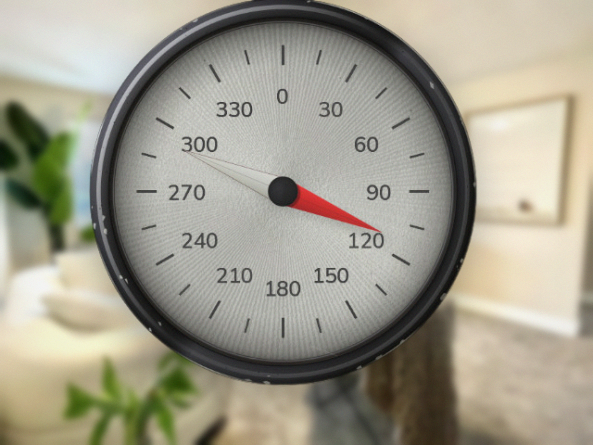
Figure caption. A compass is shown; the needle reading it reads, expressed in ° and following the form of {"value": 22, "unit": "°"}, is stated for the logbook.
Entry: {"value": 112.5, "unit": "°"}
